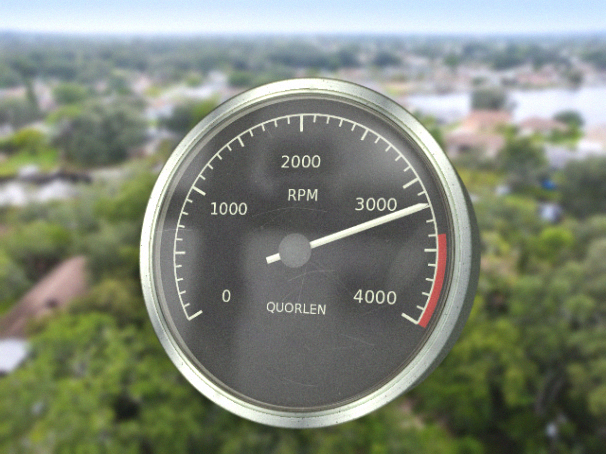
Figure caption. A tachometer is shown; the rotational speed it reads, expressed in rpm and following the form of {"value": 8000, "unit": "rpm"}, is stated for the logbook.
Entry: {"value": 3200, "unit": "rpm"}
